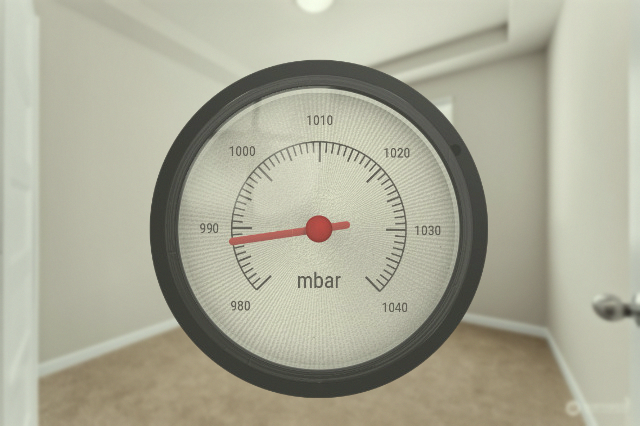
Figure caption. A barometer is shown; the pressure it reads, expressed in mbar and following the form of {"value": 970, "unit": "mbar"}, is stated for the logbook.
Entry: {"value": 988, "unit": "mbar"}
